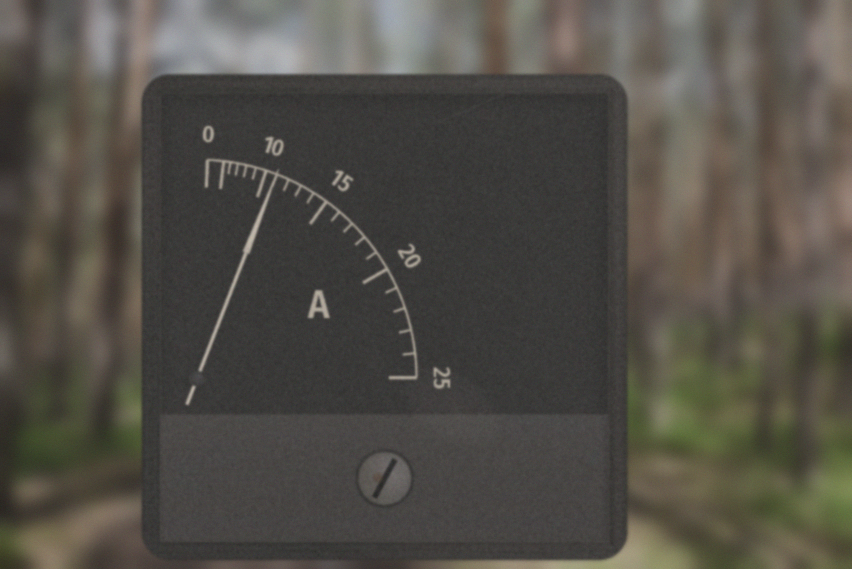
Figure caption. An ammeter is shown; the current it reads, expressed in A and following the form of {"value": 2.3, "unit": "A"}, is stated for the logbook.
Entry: {"value": 11, "unit": "A"}
